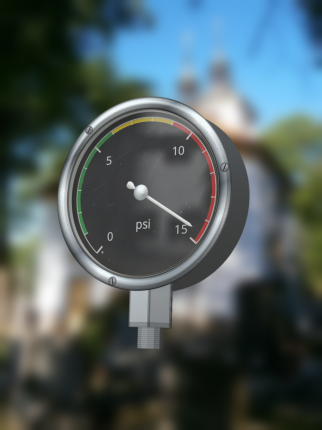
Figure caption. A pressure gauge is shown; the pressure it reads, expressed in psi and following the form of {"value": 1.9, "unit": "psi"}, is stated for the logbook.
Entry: {"value": 14.5, "unit": "psi"}
